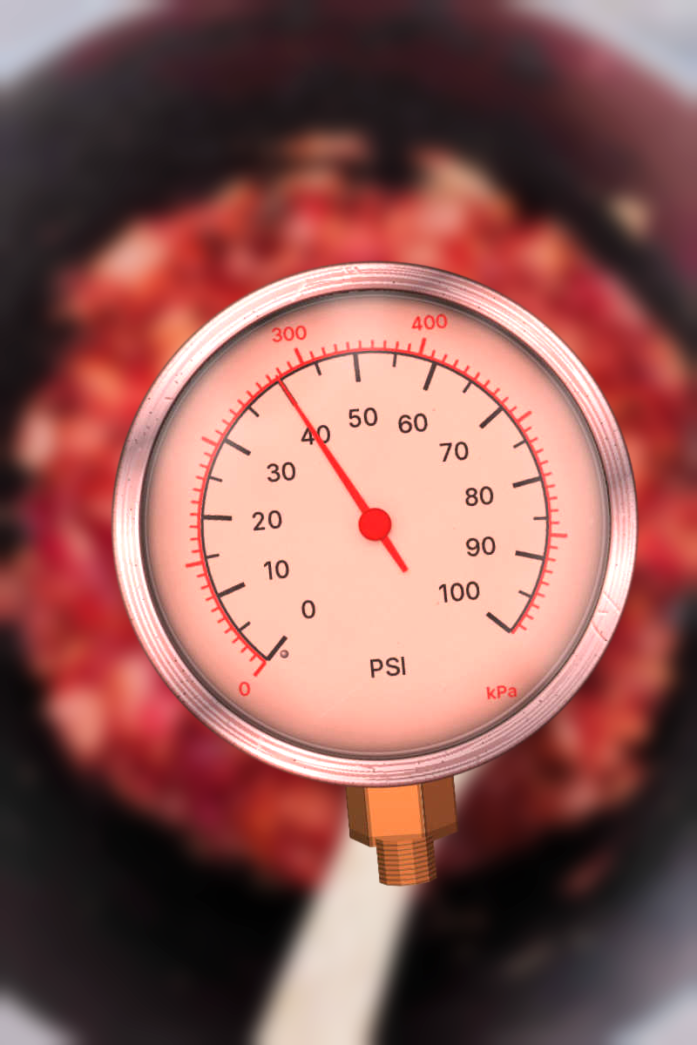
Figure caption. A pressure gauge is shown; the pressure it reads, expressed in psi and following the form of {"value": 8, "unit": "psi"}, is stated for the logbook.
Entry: {"value": 40, "unit": "psi"}
